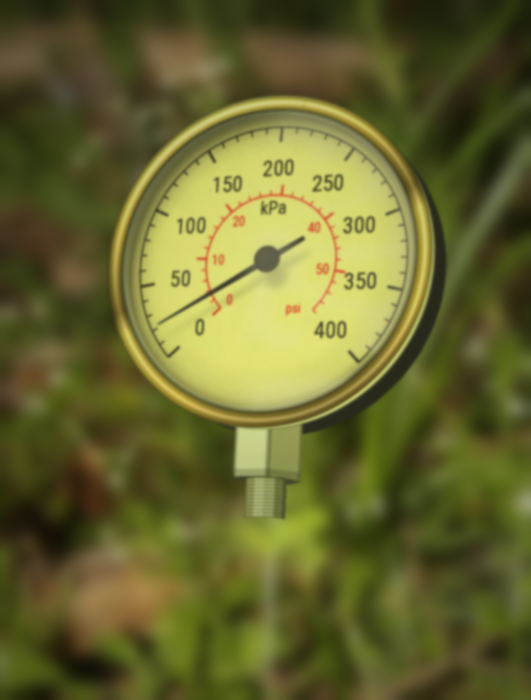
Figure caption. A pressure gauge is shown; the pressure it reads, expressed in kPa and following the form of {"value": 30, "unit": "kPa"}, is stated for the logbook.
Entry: {"value": 20, "unit": "kPa"}
